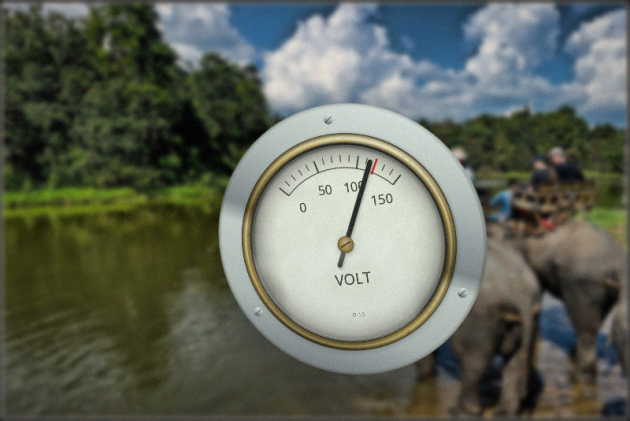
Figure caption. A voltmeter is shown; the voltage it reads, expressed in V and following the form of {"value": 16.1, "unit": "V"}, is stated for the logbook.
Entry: {"value": 115, "unit": "V"}
